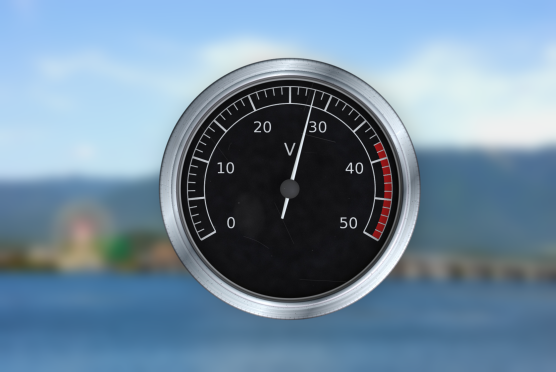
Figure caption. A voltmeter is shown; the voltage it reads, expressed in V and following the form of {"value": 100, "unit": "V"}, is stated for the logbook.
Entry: {"value": 28, "unit": "V"}
